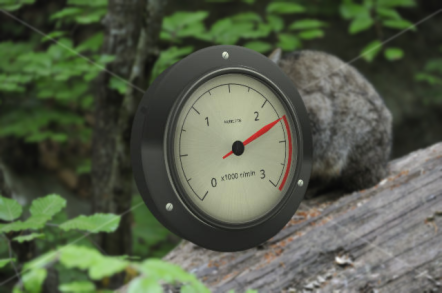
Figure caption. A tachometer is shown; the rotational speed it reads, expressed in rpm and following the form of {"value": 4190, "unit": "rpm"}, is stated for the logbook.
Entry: {"value": 2250, "unit": "rpm"}
